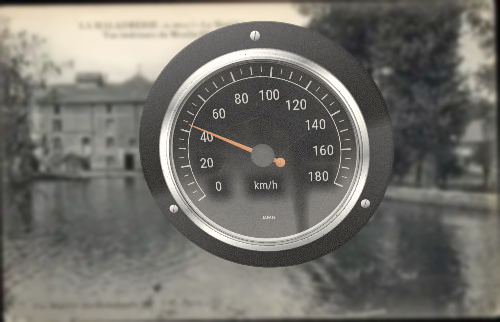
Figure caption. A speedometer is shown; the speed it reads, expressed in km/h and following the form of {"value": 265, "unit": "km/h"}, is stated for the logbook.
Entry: {"value": 45, "unit": "km/h"}
